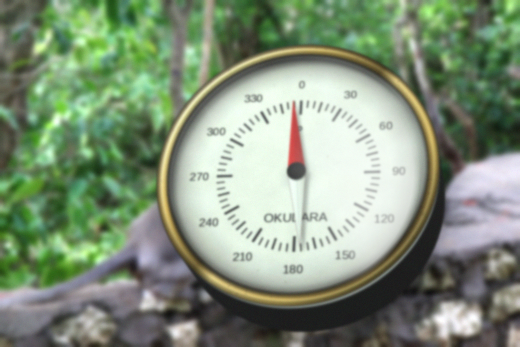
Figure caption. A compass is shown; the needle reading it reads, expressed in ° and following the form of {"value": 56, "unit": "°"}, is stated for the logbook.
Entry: {"value": 355, "unit": "°"}
